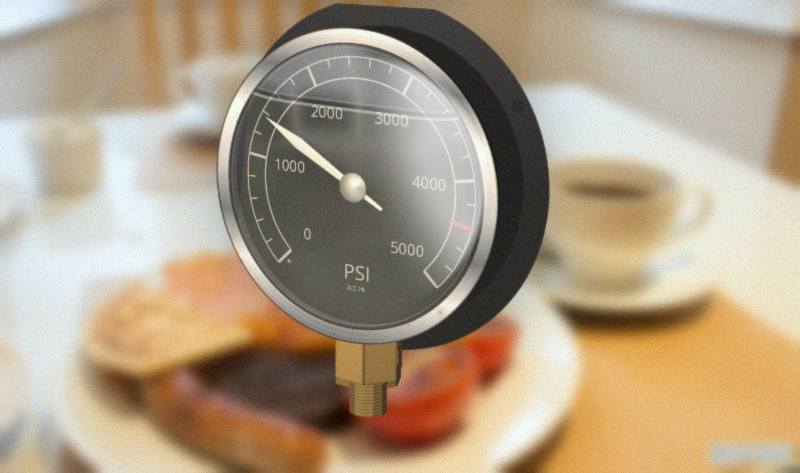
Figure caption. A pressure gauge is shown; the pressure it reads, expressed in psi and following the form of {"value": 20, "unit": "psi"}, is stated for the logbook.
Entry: {"value": 1400, "unit": "psi"}
